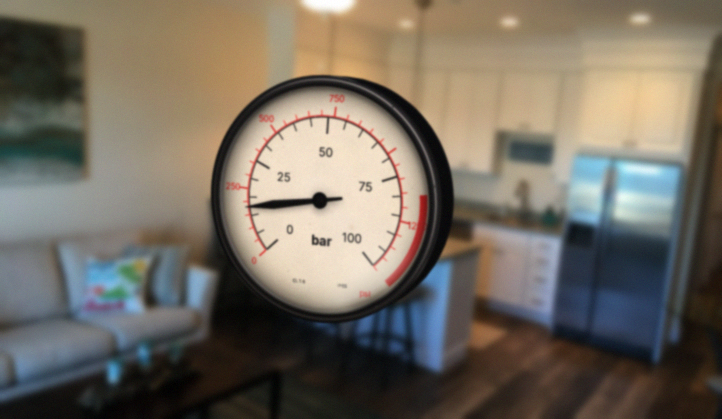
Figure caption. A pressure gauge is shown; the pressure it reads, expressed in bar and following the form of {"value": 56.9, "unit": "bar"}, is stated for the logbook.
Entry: {"value": 12.5, "unit": "bar"}
